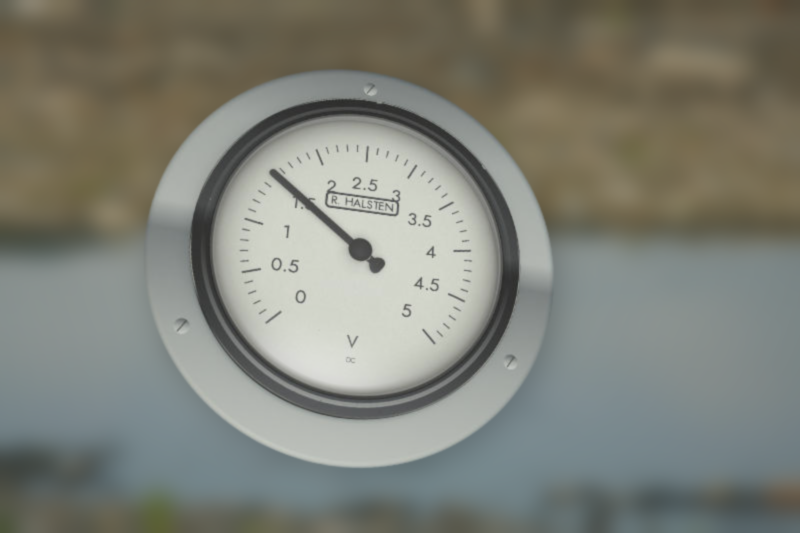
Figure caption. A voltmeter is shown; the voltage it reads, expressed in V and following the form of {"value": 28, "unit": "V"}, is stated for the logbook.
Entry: {"value": 1.5, "unit": "V"}
